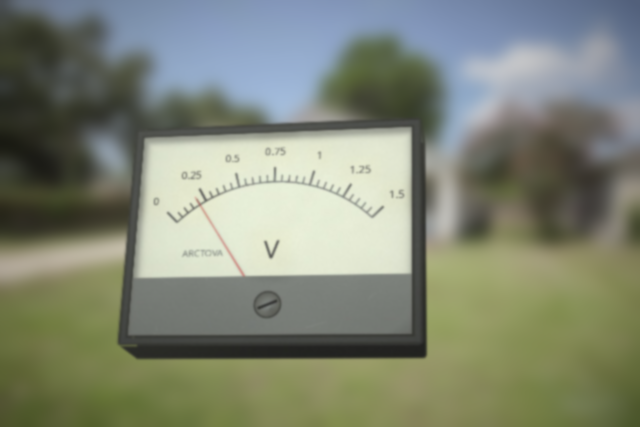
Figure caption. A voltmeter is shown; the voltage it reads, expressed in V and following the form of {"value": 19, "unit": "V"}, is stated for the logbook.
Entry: {"value": 0.2, "unit": "V"}
